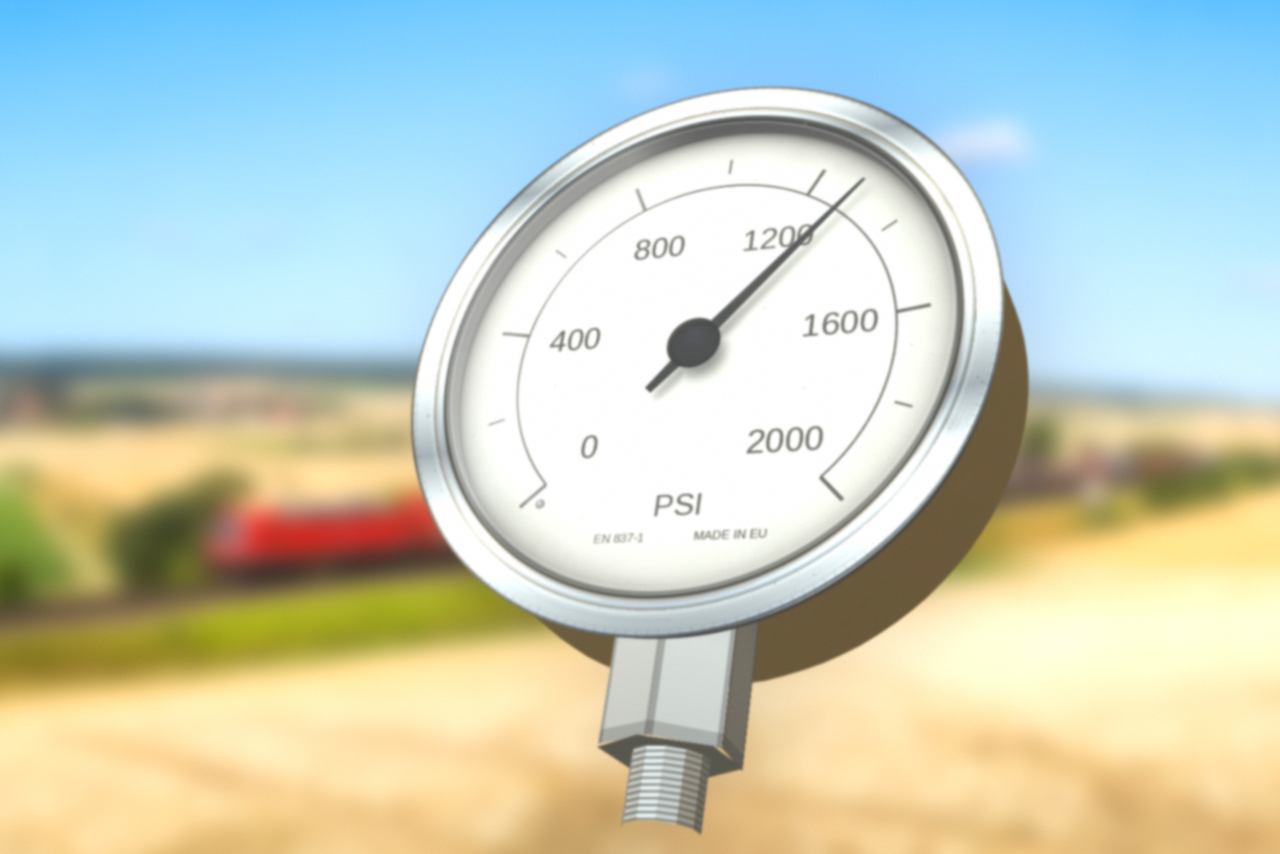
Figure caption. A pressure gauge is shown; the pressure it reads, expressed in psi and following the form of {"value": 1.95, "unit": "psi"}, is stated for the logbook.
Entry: {"value": 1300, "unit": "psi"}
